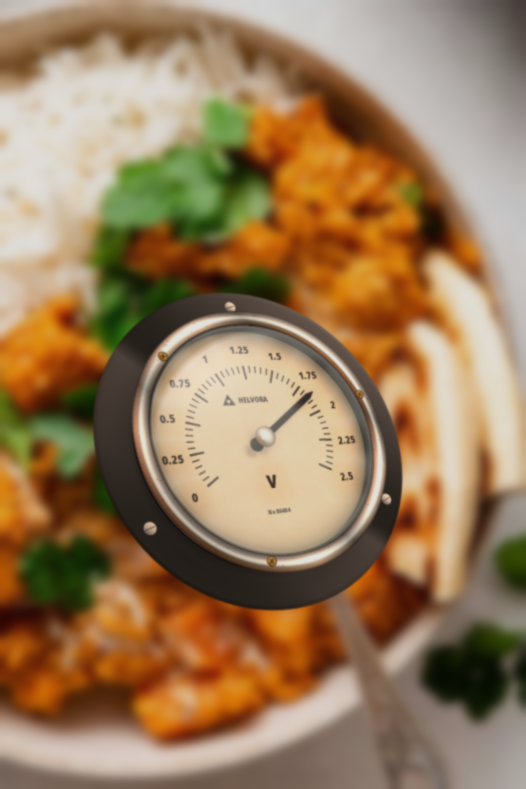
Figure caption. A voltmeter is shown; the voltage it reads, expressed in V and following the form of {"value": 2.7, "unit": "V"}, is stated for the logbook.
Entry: {"value": 1.85, "unit": "V"}
